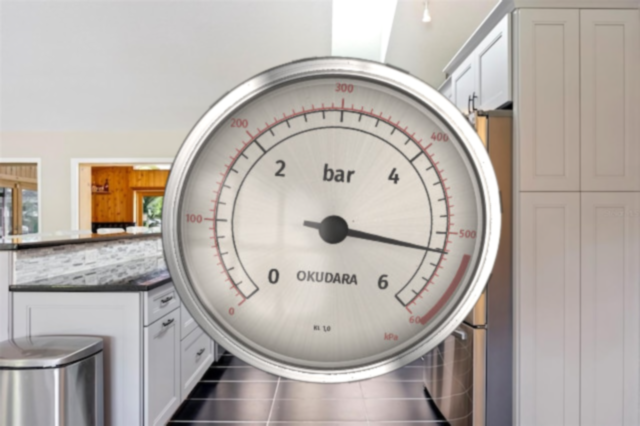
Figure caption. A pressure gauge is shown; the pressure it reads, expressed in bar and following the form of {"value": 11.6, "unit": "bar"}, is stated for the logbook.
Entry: {"value": 5.2, "unit": "bar"}
